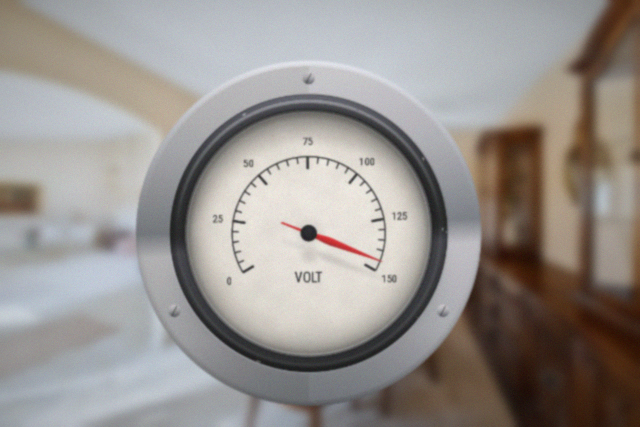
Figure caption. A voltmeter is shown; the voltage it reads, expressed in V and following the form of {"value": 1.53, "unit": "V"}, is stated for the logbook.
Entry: {"value": 145, "unit": "V"}
